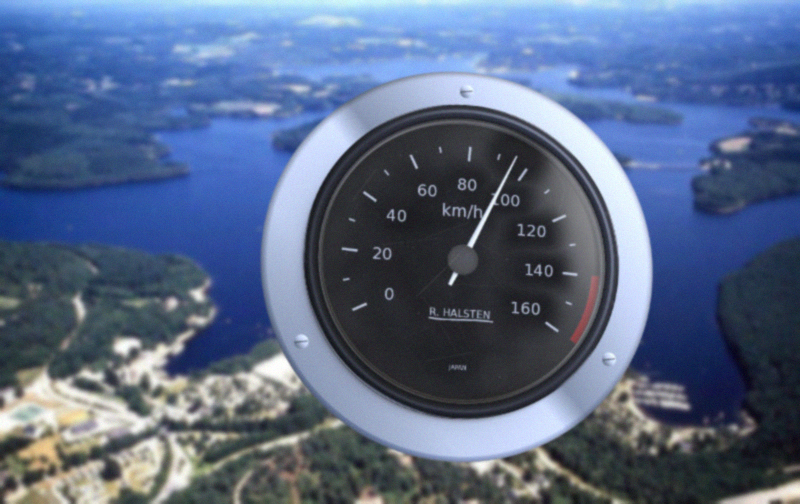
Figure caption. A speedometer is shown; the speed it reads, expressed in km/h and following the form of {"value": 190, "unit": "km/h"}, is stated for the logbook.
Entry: {"value": 95, "unit": "km/h"}
